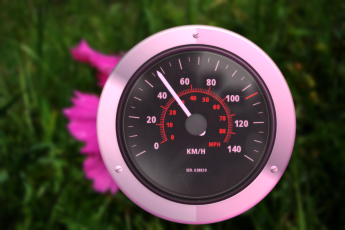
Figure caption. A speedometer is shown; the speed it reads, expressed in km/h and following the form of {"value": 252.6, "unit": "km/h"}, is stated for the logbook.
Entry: {"value": 47.5, "unit": "km/h"}
